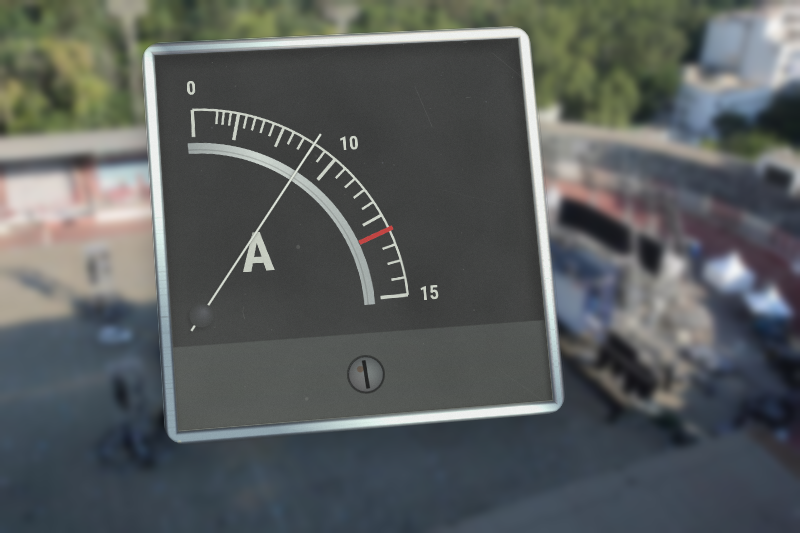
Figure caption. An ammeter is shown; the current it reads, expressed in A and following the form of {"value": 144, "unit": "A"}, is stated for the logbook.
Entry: {"value": 9, "unit": "A"}
